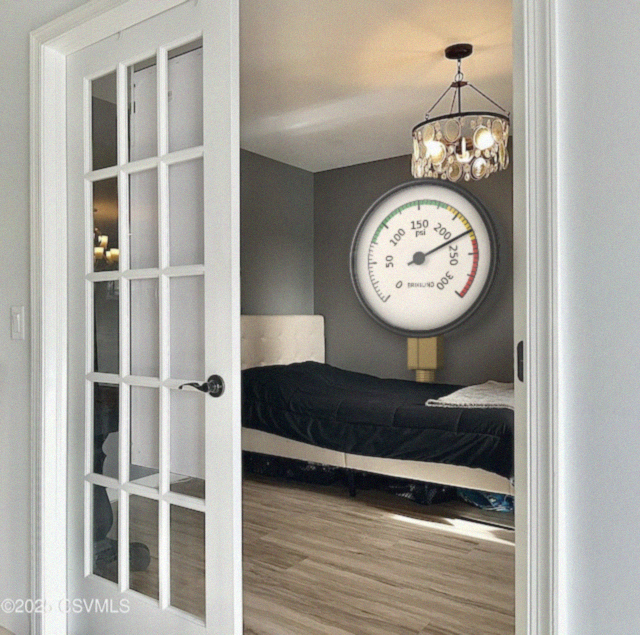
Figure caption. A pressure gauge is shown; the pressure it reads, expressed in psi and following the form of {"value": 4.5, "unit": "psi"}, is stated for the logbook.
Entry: {"value": 225, "unit": "psi"}
